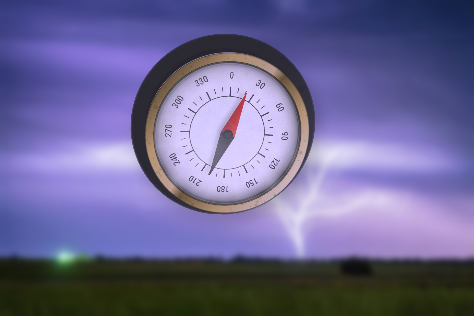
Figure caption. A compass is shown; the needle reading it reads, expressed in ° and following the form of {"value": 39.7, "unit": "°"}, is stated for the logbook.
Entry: {"value": 20, "unit": "°"}
